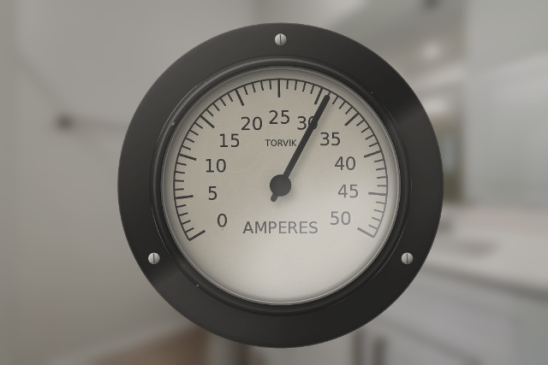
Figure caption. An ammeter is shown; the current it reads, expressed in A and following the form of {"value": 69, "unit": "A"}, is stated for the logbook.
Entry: {"value": 31, "unit": "A"}
